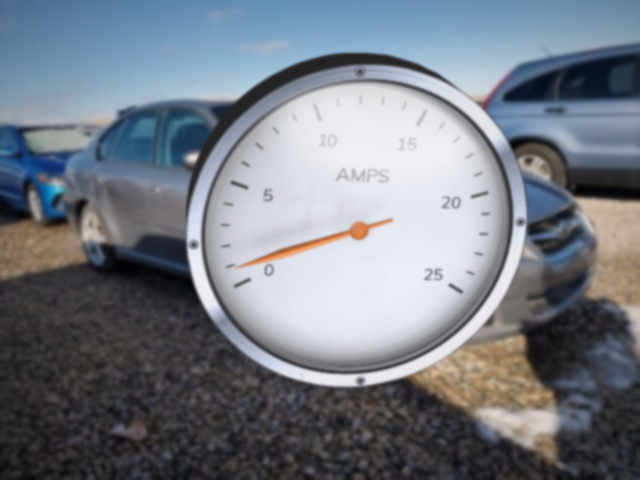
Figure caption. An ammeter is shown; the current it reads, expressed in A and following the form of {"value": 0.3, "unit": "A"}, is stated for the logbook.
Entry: {"value": 1, "unit": "A"}
